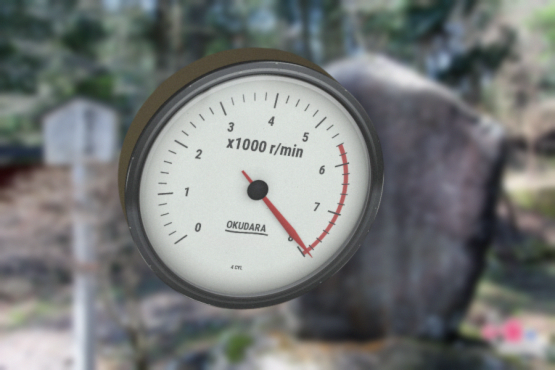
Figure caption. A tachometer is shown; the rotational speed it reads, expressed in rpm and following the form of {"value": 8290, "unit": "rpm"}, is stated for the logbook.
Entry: {"value": 7900, "unit": "rpm"}
